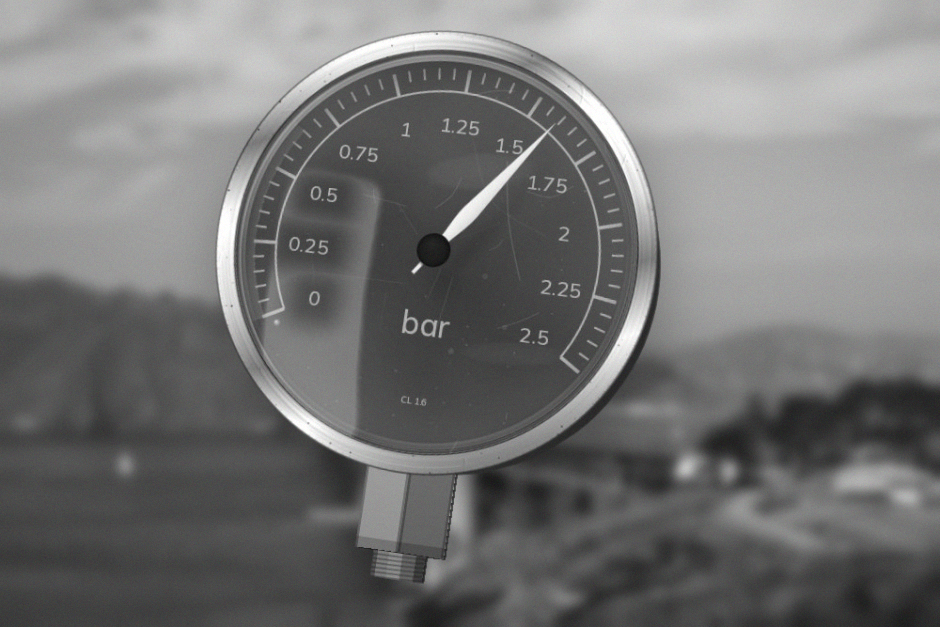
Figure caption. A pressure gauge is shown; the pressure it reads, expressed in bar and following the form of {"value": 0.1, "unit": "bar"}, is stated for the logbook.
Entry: {"value": 1.6, "unit": "bar"}
